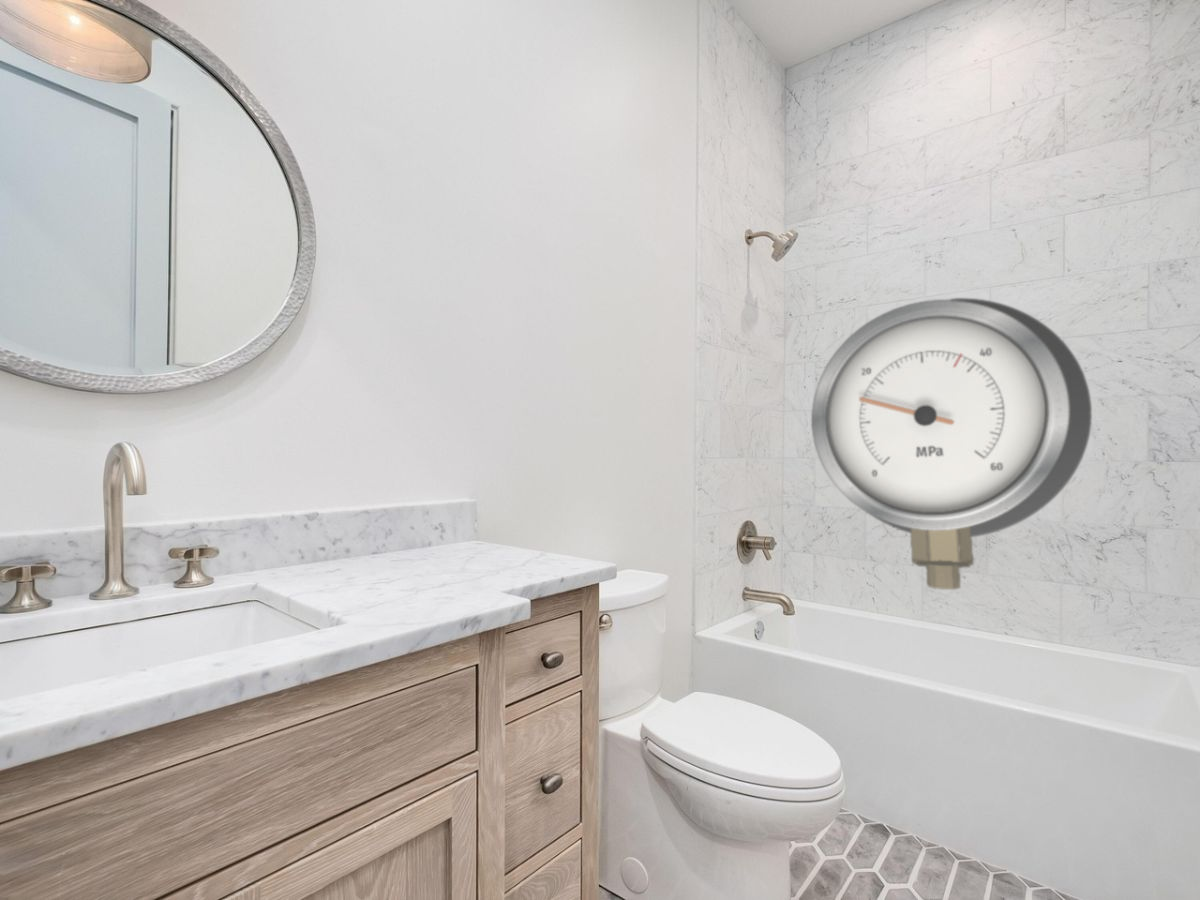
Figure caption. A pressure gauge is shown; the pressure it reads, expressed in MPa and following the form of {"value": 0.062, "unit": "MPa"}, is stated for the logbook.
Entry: {"value": 15, "unit": "MPa"}
